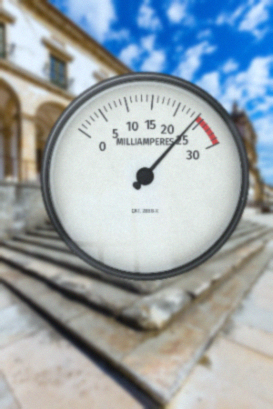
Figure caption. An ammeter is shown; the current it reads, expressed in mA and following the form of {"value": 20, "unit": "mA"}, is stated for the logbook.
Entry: {"value": 24, "unit": "mA"}
